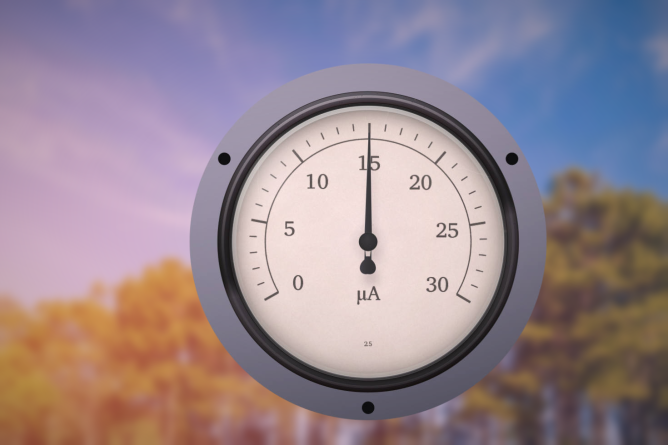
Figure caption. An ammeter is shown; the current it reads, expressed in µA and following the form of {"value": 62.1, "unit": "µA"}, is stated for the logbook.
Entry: {"value": 15, "unit": "µA"}
